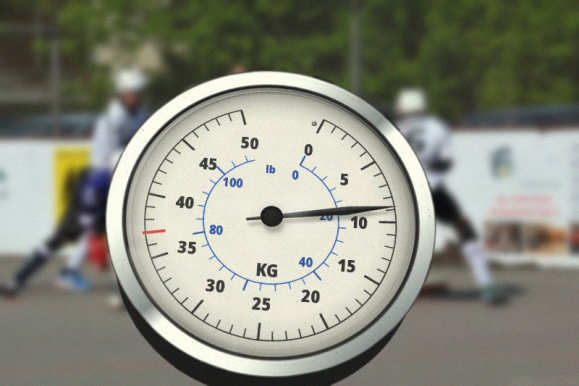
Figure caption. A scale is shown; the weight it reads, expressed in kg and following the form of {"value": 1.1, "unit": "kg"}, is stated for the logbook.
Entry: {"value": 9, "unit": "kg"}
